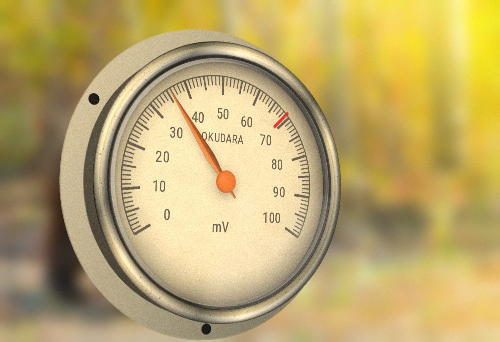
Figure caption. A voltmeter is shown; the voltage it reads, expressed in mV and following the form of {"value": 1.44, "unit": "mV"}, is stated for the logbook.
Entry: {"value": 35, "unit": "mV"}
